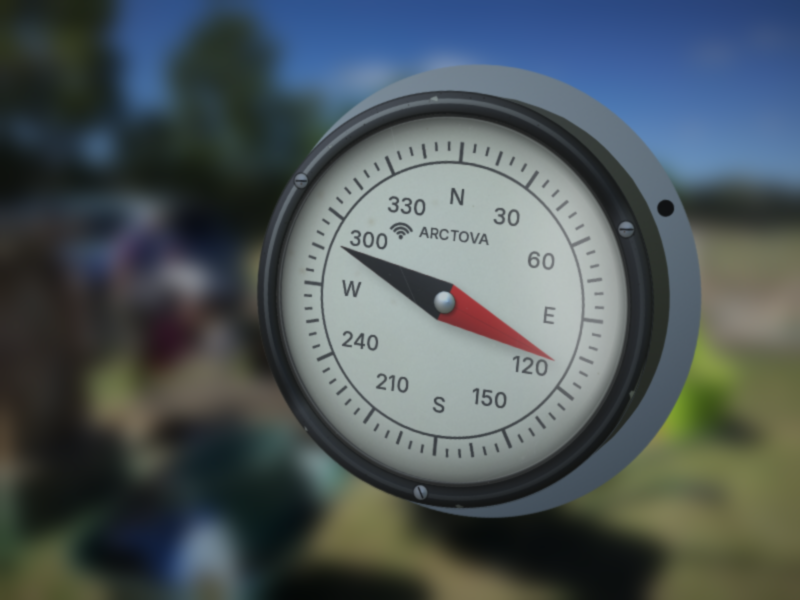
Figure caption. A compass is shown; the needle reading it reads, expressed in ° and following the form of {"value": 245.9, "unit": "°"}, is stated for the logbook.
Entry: {"value": 110, "unit": "°"}
